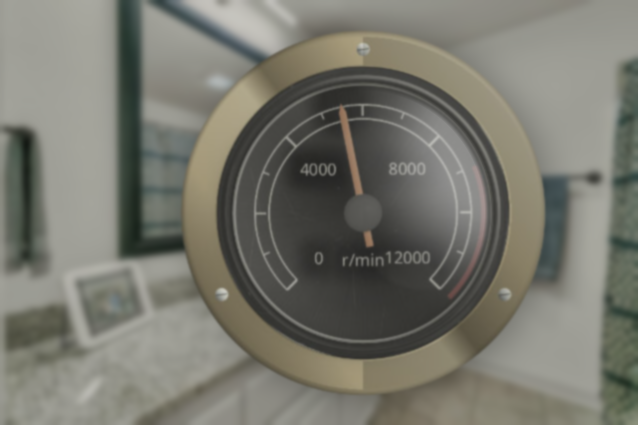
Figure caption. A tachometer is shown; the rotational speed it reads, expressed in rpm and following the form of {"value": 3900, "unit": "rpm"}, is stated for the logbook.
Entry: {"value": 5500, "unit": "rpm"}
